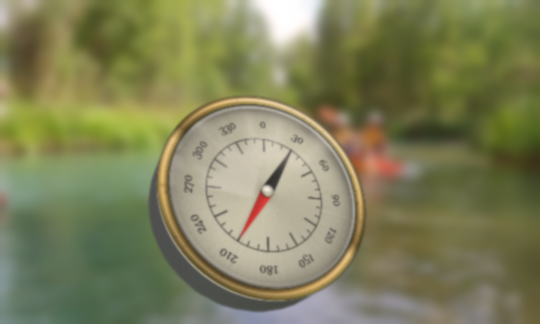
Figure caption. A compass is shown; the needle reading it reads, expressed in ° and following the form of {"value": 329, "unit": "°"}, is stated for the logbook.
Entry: {"value": 210, "unit": "°"}
